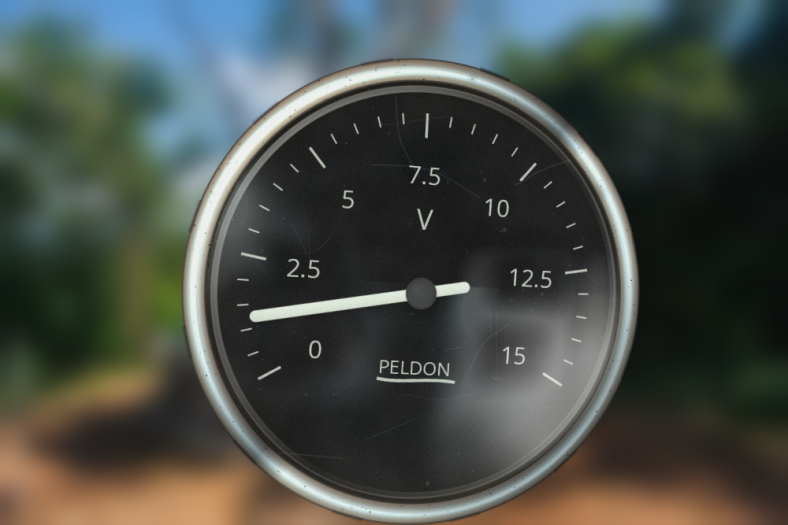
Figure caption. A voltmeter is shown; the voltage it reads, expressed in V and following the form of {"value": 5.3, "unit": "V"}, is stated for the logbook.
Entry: {"value": 1.25, "unit": "V"}
